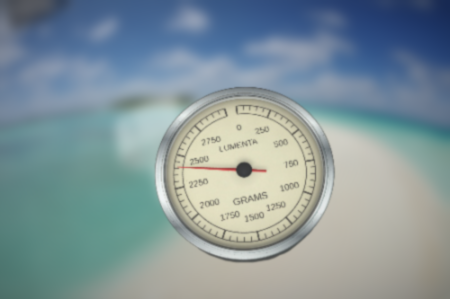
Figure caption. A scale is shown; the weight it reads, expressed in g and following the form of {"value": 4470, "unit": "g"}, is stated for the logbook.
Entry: {"value": 2400, "unit": "g"}
